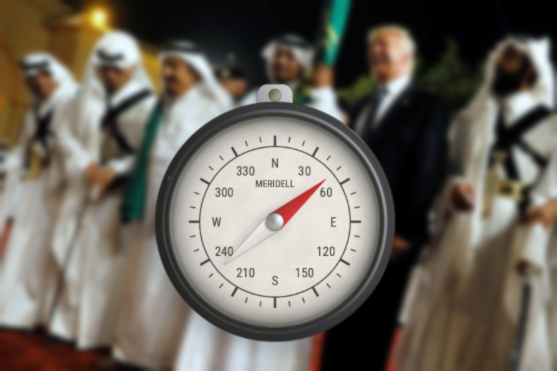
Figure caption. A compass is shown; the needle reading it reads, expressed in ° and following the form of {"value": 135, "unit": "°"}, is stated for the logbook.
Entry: {"value": 50, "unit": "°"}
